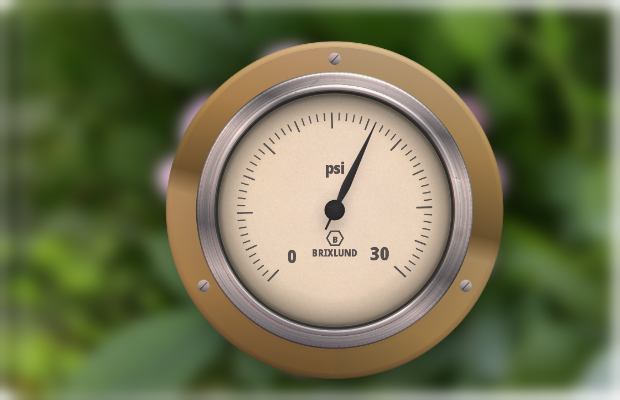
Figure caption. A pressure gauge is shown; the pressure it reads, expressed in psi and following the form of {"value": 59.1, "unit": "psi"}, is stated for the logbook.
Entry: {"value": 18, "unit": "psi"}
